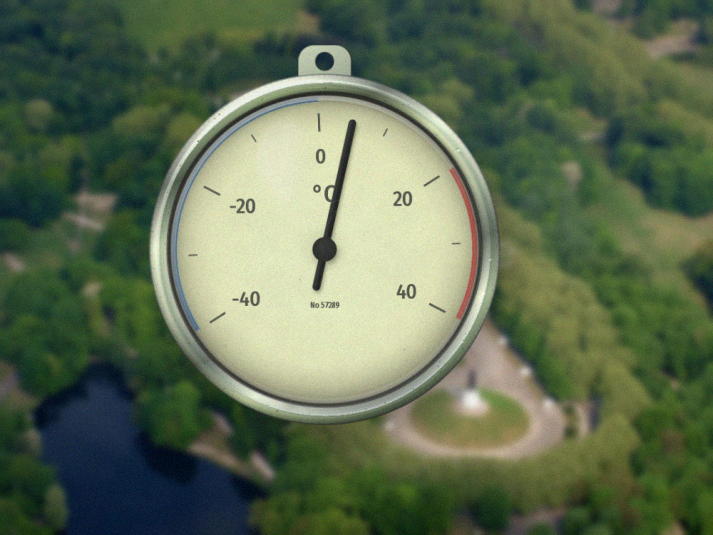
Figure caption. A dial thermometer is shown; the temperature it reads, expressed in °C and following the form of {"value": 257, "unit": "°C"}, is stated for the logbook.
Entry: {"value": 5, "unit": "°C"}
